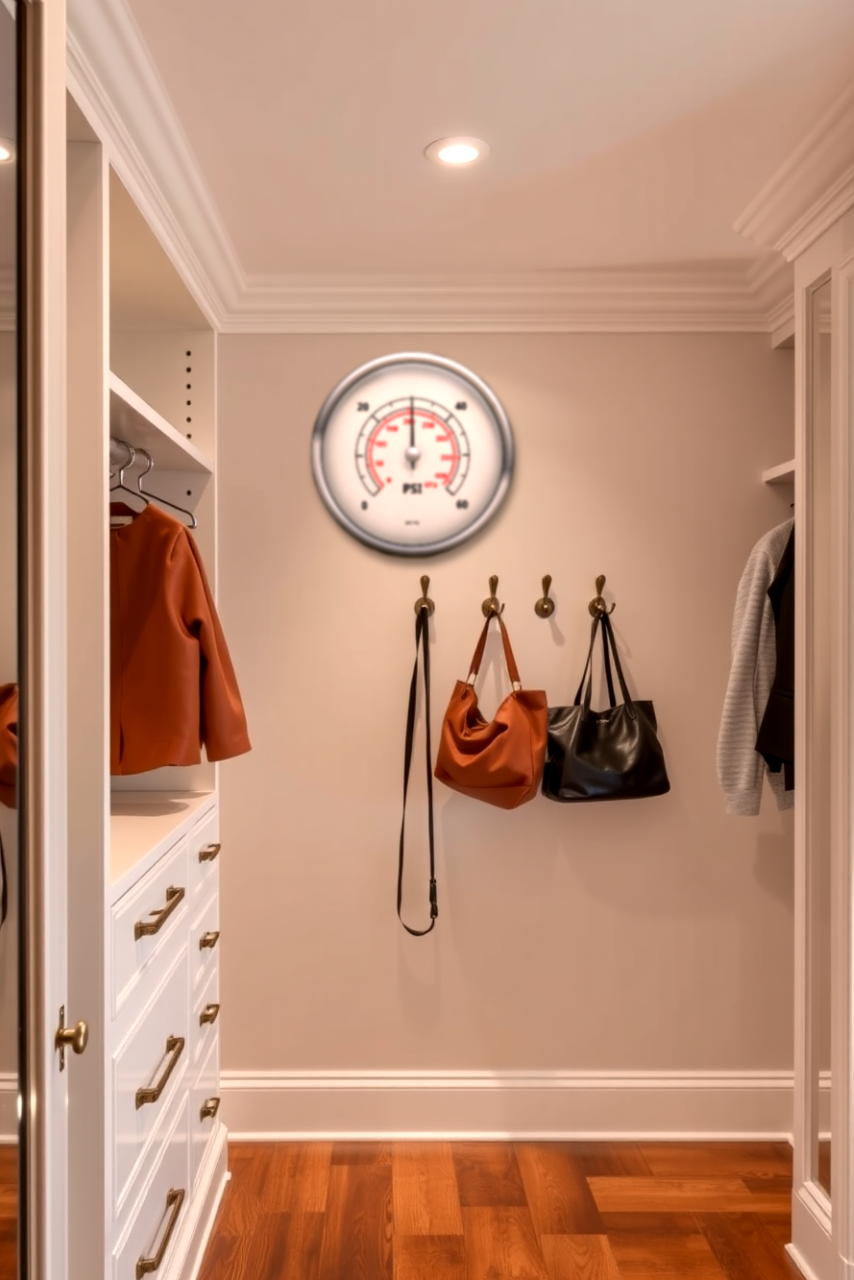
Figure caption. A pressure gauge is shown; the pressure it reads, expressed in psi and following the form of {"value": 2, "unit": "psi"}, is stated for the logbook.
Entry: {"value": 30, "unit": "psi"}
